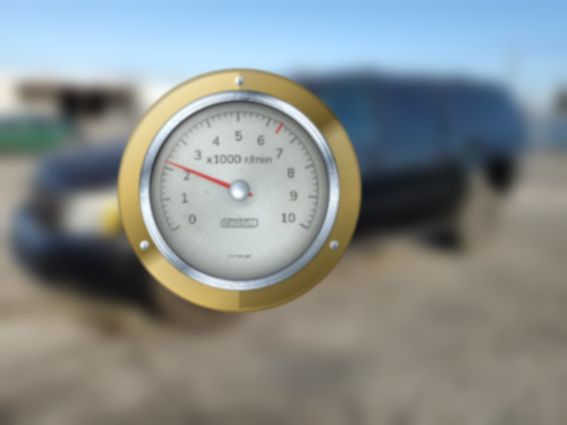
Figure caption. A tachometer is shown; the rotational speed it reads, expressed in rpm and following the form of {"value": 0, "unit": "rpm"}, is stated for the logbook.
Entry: {"value": 2200, "unit": "rpm"}
